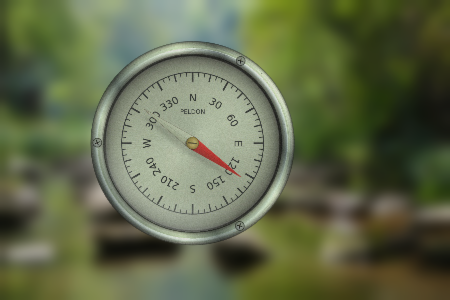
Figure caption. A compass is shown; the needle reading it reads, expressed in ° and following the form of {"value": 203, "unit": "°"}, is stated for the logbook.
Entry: {"value": 125, "unit": "°"}
